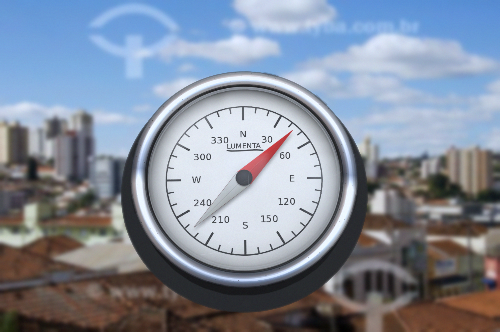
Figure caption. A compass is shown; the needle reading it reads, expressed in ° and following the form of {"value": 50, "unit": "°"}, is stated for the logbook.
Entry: {"value": 45, "unit": "°"}
